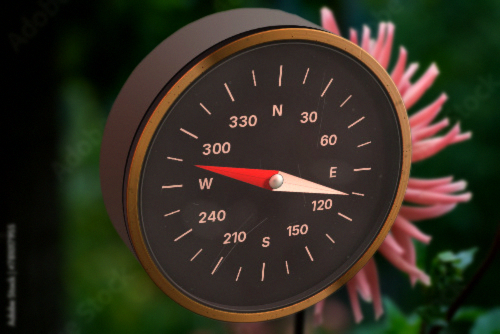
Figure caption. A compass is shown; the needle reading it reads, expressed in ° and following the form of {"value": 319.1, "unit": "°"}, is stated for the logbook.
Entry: {"value": 285, "unit": "°"}
